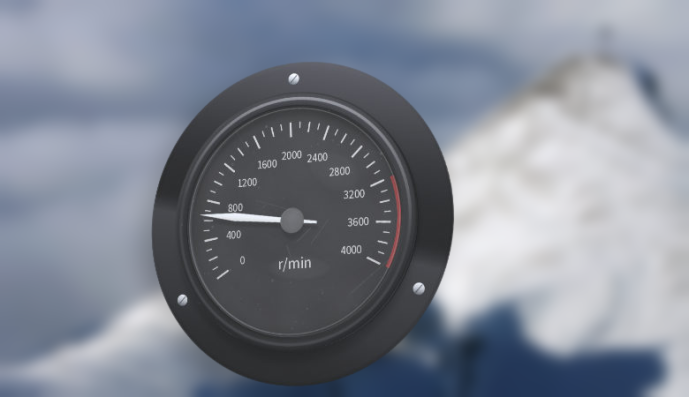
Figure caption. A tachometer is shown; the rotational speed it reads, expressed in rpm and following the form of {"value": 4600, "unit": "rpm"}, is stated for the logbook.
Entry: {"value": 650, "unit": "rpm"}
